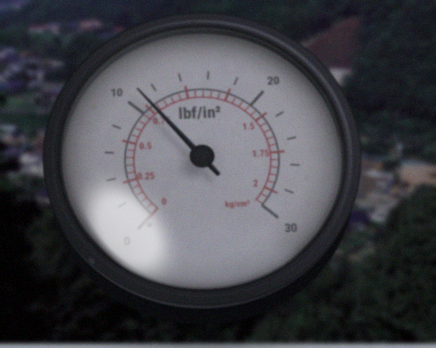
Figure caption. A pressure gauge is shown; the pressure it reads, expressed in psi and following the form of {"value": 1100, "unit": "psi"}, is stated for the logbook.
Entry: {"value": 11, "unit": "psi"}
